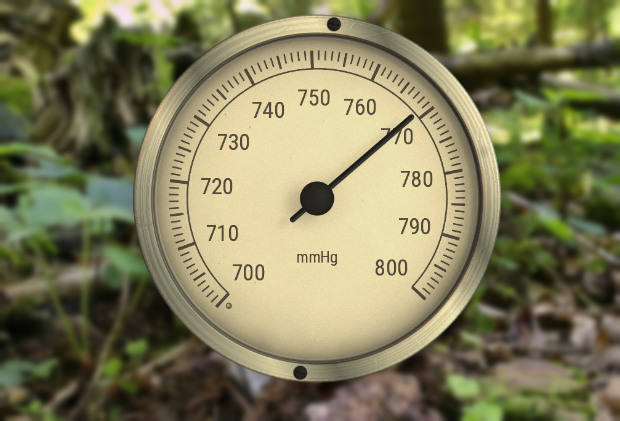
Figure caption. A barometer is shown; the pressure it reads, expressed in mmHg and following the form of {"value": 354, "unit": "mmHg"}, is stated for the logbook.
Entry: {"value": 769, "unit": "mmHg"}
